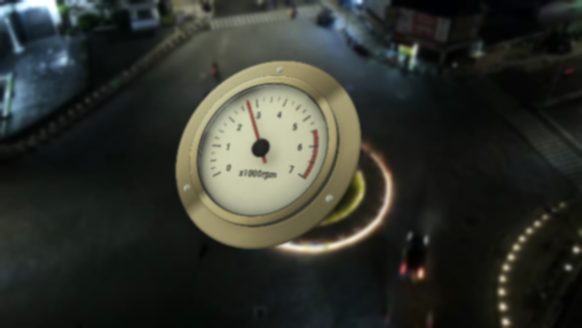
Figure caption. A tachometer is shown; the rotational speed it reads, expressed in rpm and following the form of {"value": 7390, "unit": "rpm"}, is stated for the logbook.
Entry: {"value": 2750, "unit": "rpm"}
